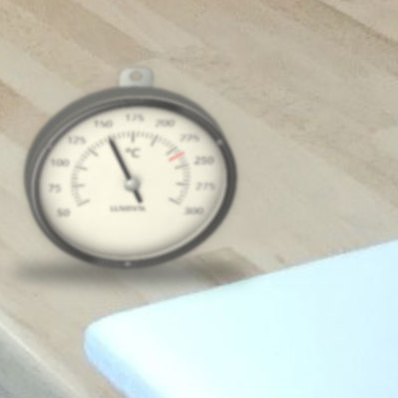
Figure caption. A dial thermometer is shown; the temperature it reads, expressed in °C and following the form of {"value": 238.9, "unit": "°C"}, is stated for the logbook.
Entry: {"value": 150, "unit": "°C"}
